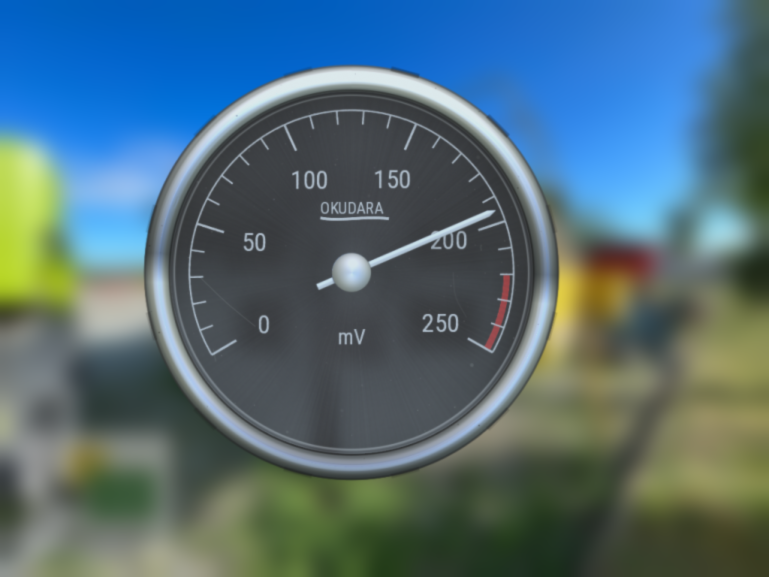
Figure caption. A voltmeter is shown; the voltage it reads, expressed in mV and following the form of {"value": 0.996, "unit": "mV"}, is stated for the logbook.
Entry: {"value": 195, "unit": "mV"}
